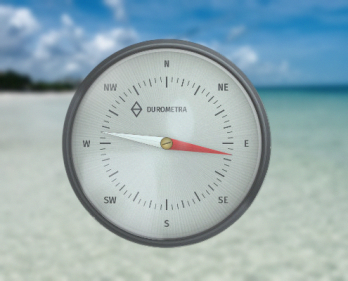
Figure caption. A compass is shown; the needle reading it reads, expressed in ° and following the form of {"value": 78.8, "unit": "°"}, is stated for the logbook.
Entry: {"value": 100, "unit": "°"}
